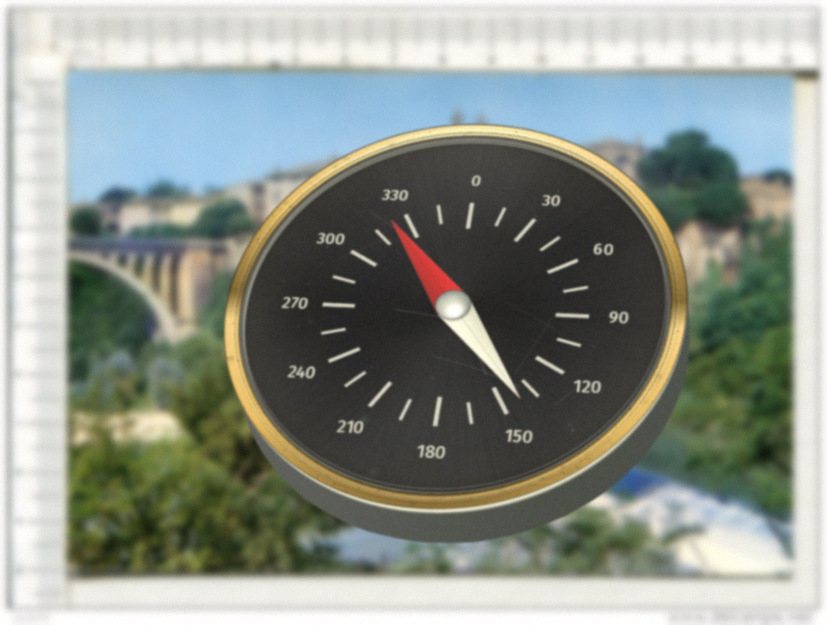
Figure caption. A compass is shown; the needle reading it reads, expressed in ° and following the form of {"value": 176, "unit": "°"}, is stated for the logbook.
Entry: {"value": 322.5, "unit": "°"}
